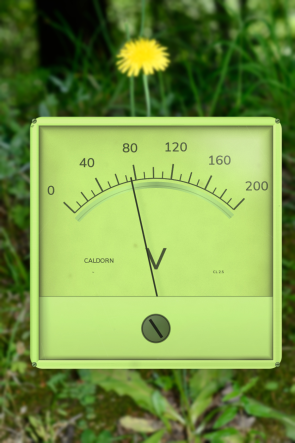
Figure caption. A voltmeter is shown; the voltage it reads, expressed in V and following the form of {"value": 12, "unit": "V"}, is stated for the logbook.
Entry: {"value": 75, "unit": "V"}
